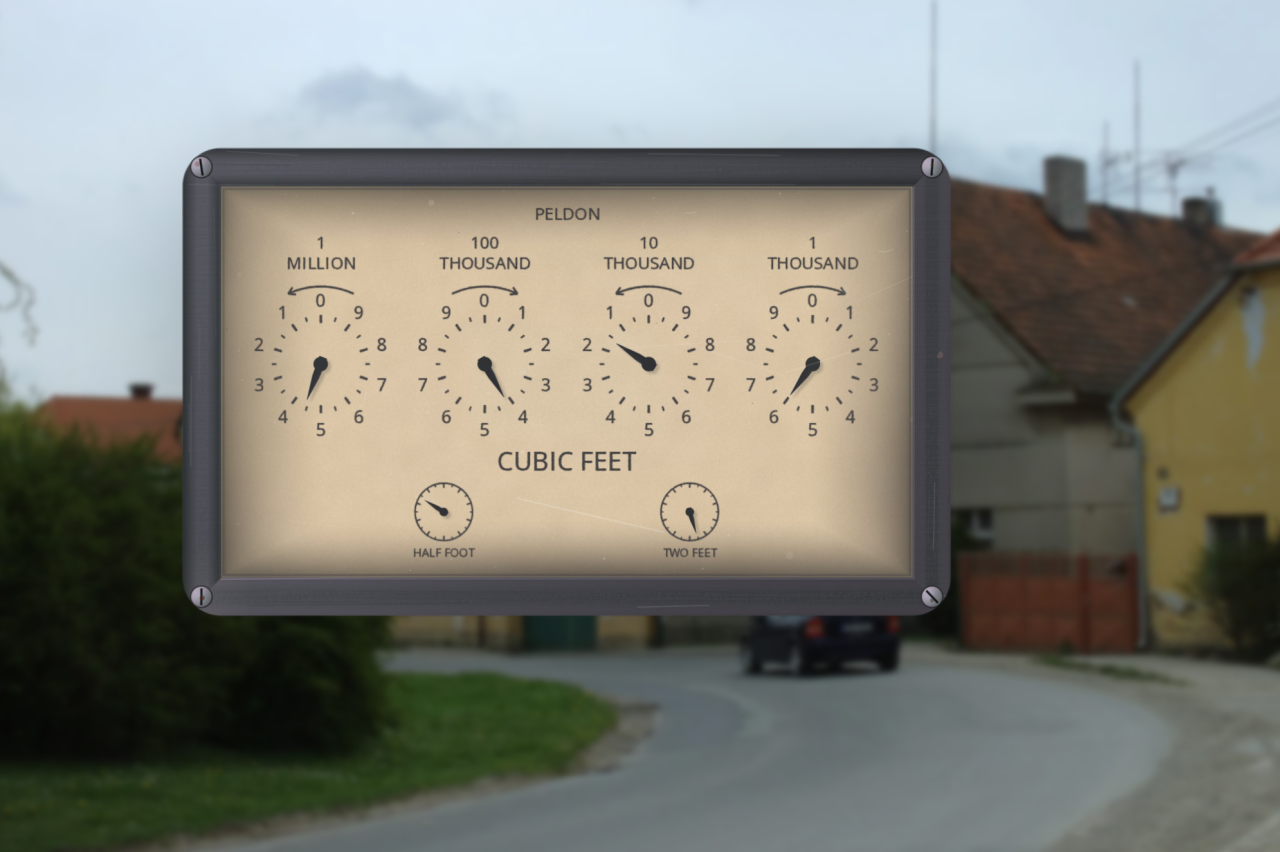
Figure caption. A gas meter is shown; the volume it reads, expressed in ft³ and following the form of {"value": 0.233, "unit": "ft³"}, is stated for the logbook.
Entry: {"value": 441600, "unit": "ft³"}
